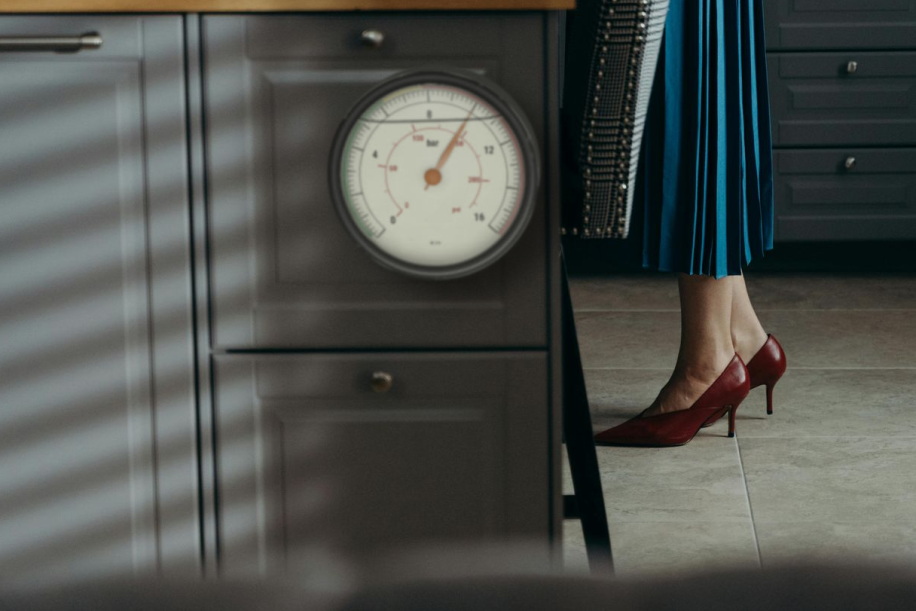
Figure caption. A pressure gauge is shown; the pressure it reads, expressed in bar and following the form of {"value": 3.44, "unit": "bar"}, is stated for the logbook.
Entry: {"value": 10, "unit": "bar"}
